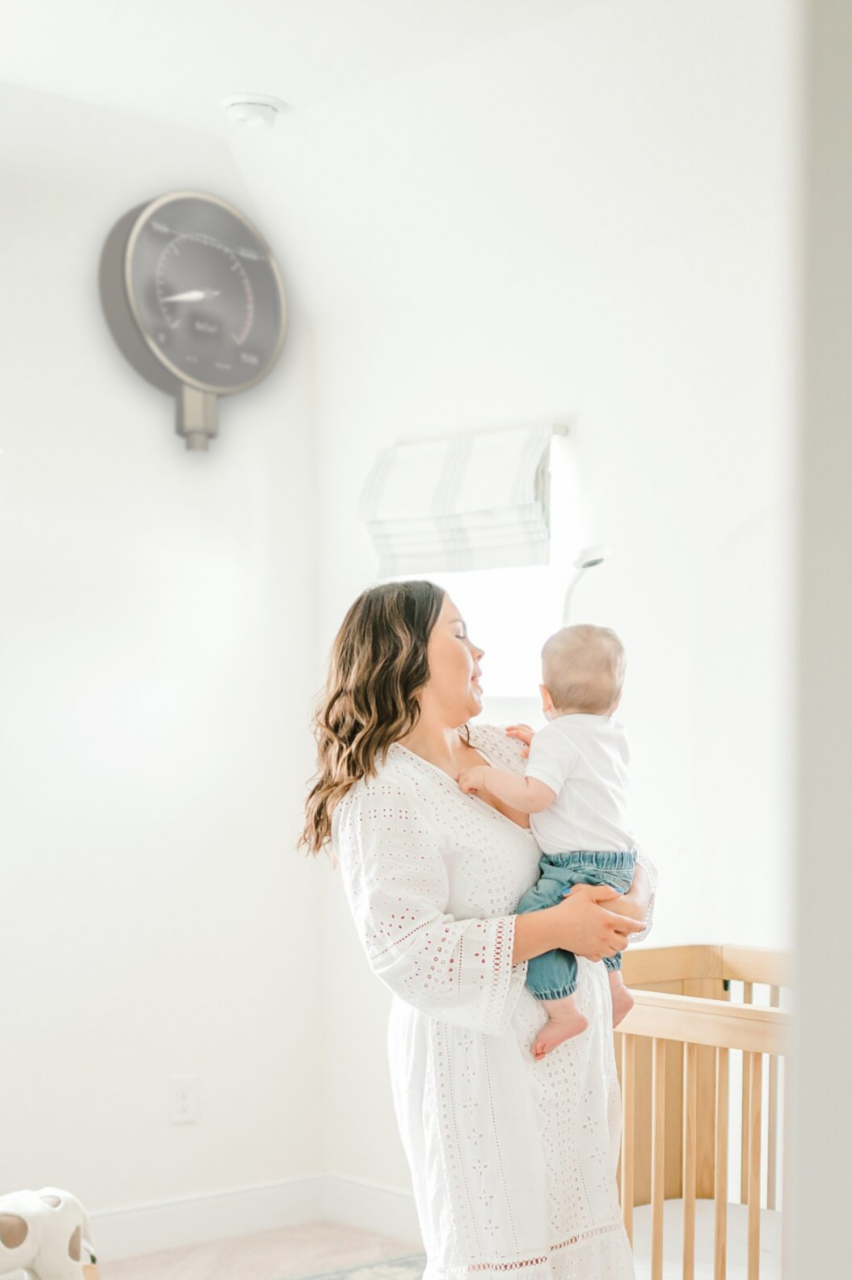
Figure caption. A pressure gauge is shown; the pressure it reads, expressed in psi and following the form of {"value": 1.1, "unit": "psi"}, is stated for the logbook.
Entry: {"value": 150, "unit": "psi"}
